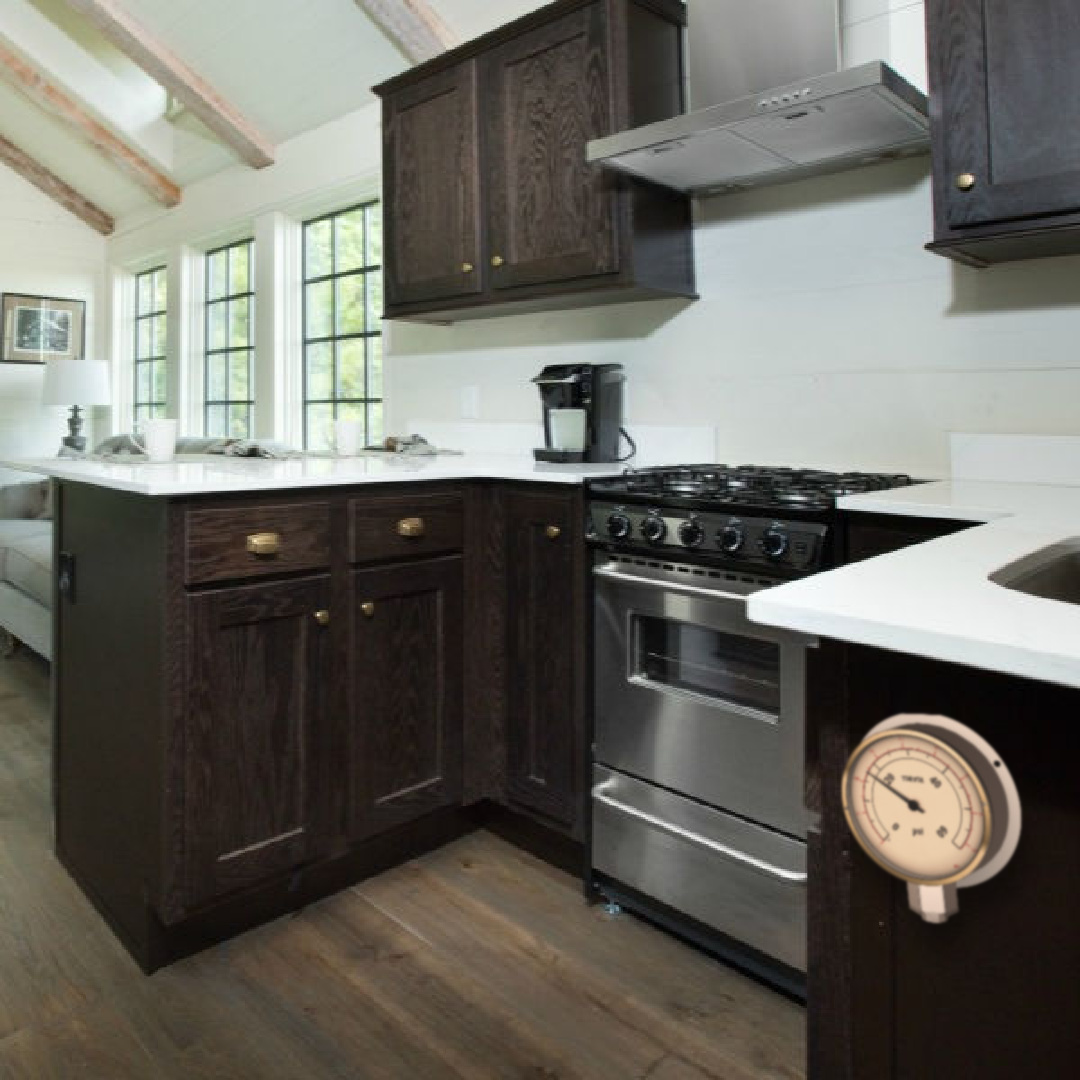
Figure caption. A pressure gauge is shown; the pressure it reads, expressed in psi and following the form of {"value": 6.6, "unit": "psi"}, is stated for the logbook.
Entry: {"value": 17.5, "unit": "psi"}
